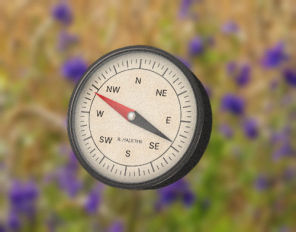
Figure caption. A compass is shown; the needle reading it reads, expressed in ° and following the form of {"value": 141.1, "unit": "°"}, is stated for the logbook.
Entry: {"value": 295, "unit": "°"}
